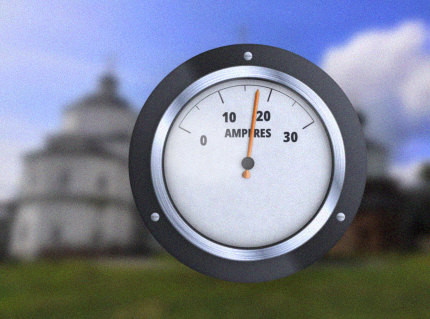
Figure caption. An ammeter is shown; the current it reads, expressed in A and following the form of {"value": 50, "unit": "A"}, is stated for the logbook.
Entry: {"value": 17.5, "unit": "A"}
